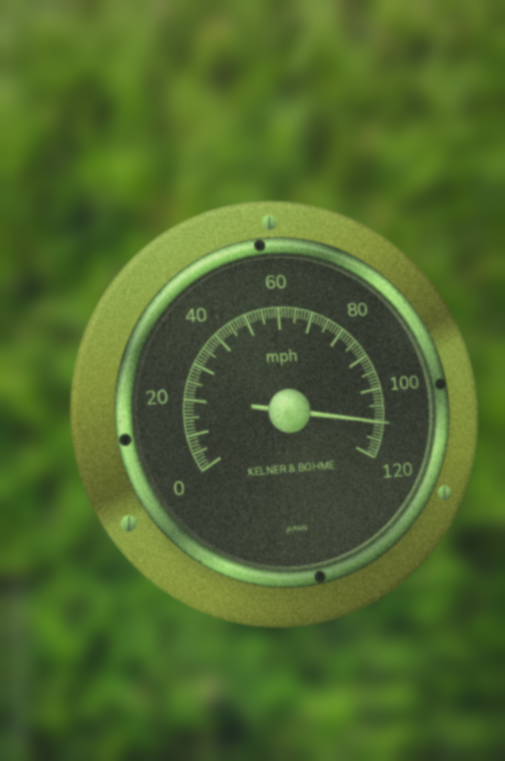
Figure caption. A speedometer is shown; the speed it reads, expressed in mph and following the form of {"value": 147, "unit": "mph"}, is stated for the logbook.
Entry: {"value": 110, "unit": "mph"}
